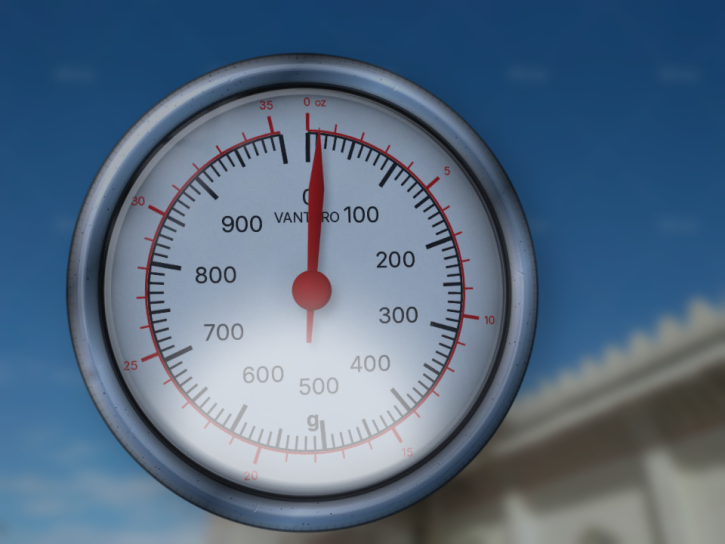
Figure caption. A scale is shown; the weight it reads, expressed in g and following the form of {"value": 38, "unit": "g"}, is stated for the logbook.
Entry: {"value": 10, "unit": "g"}
